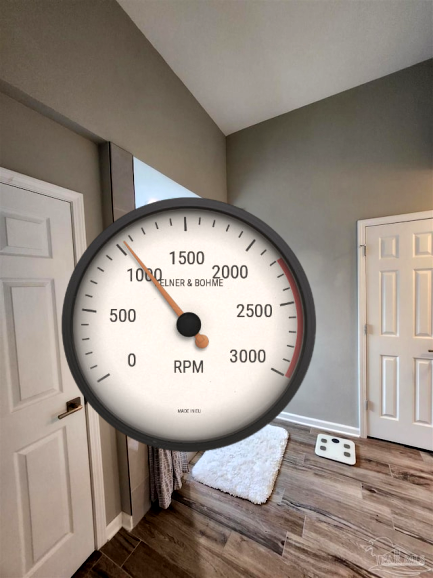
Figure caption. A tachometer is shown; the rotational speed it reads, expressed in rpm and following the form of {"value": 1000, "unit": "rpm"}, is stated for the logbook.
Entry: {"value": 1050, "unit": "rpm"}
